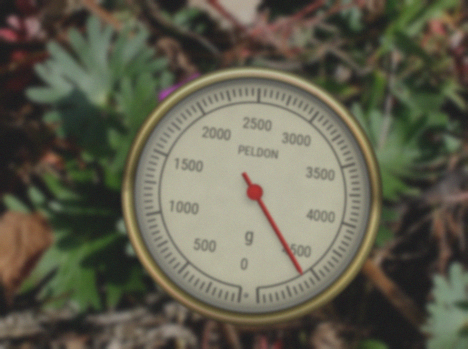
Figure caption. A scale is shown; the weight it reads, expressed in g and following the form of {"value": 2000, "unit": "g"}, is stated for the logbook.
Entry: {"value": 4600, "unit": "g"}
